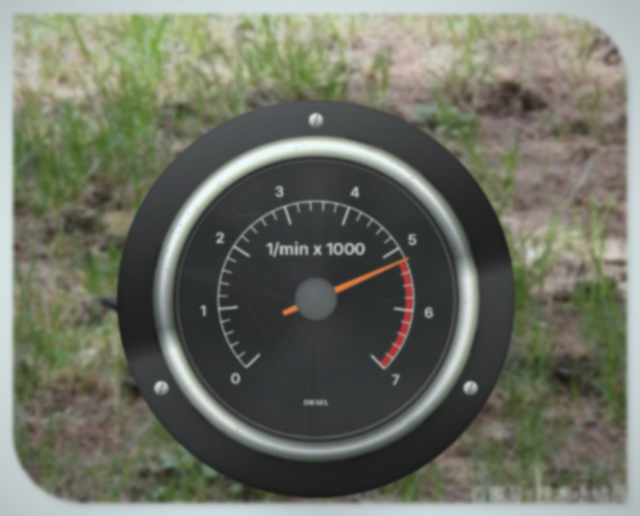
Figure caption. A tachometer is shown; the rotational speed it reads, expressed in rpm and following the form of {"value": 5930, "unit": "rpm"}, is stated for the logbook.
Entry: {"value": 5200, "unit": "rpm"}
